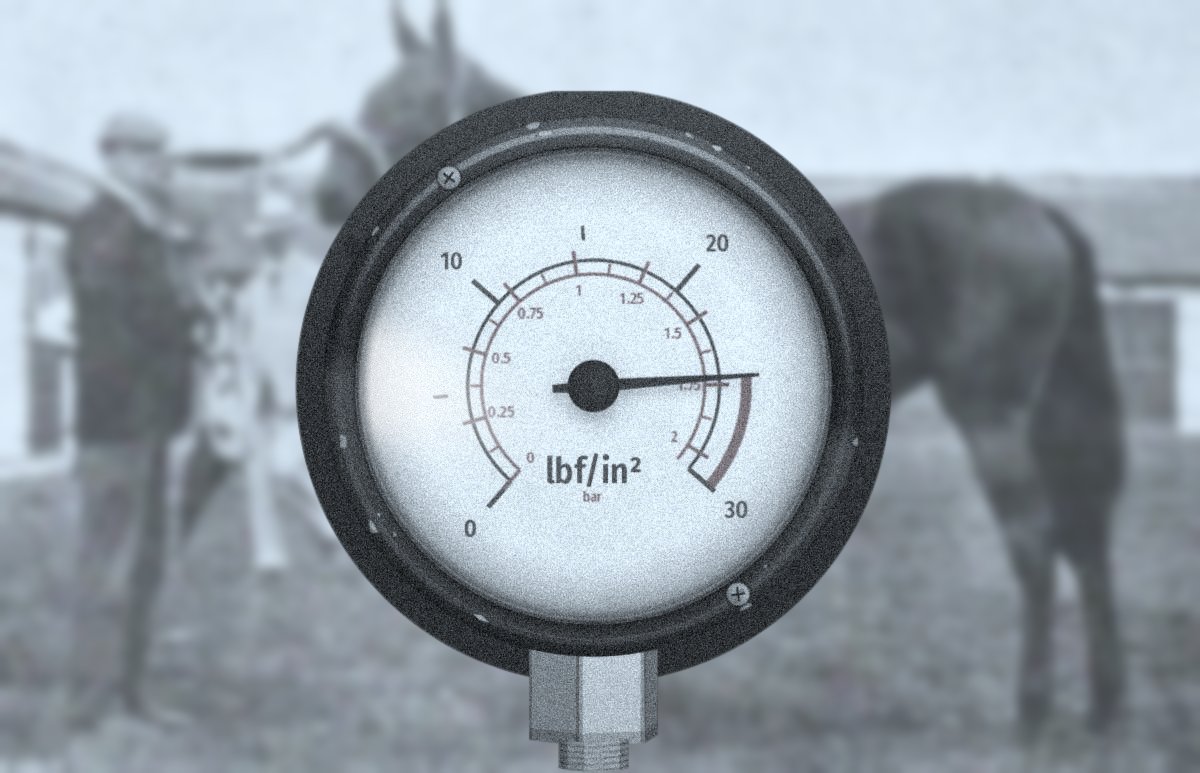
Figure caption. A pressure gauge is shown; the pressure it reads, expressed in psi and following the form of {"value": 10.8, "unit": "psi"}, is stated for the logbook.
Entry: {"value": 25, "unit": "psi"}
